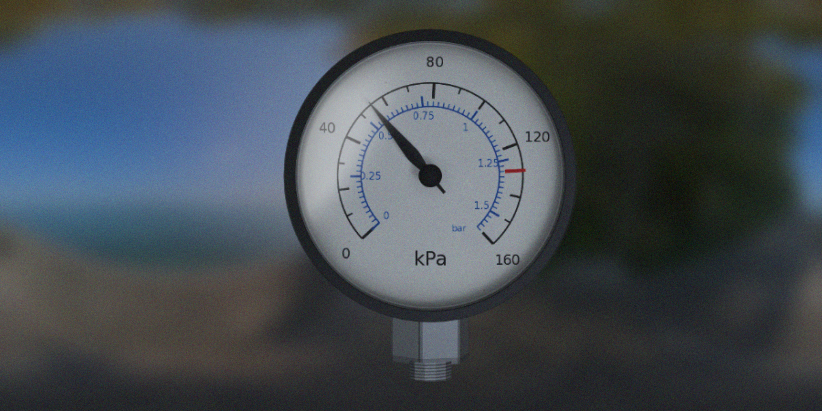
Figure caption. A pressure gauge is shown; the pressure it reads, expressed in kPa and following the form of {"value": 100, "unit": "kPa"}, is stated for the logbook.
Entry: {"value": 55, "unit": "kPa"}
